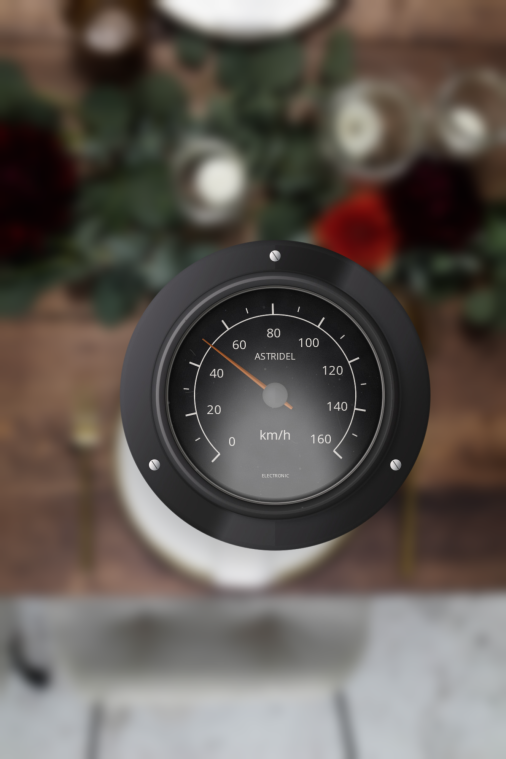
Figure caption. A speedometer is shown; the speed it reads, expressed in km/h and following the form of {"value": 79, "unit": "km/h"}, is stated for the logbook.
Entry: {"value": 50, "unit": "km/h"}
